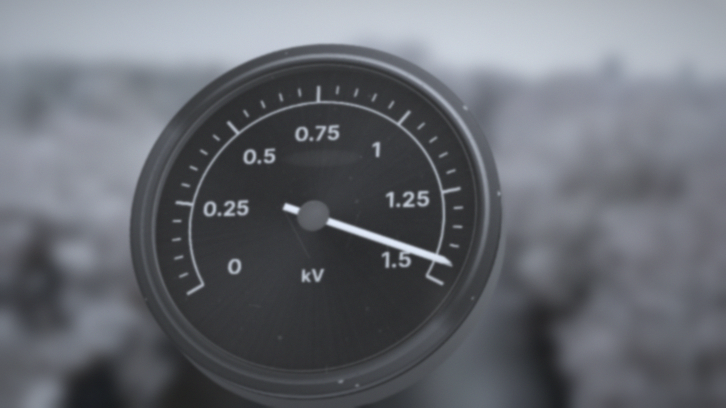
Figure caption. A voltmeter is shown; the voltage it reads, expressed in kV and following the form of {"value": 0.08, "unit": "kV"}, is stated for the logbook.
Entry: {"value": 1.45, "unit": "kV"}
